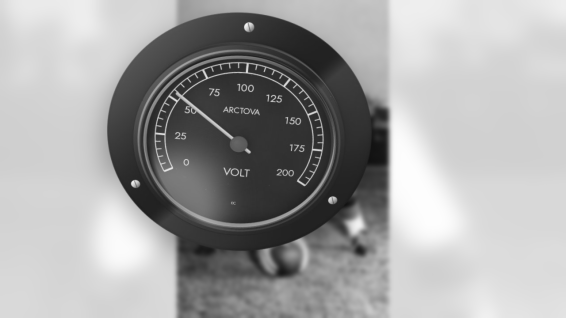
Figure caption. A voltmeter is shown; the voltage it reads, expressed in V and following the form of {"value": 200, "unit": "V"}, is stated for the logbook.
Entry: {"value": 55, "unit": "V"}
